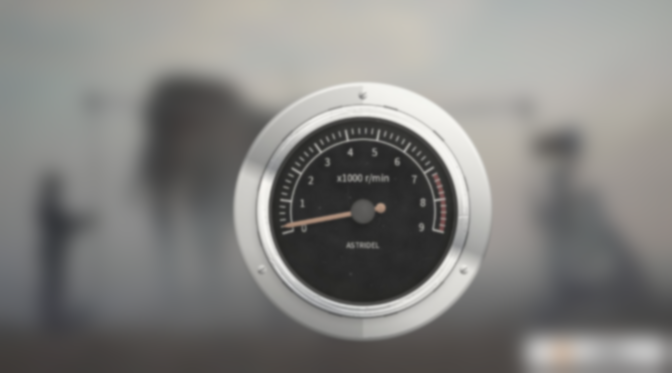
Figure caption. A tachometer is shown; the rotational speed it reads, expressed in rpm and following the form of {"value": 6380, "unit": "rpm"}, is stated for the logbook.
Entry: {"value": 200, "unit": "rpm"}
